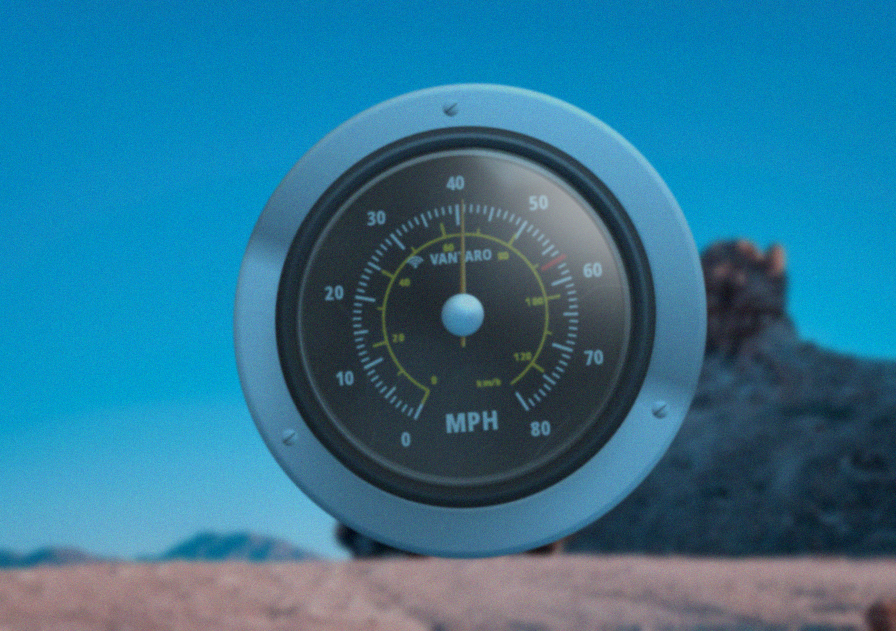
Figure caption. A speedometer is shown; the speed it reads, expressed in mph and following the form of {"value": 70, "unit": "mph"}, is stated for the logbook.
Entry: {"value": 41, "unit": "mph"}
